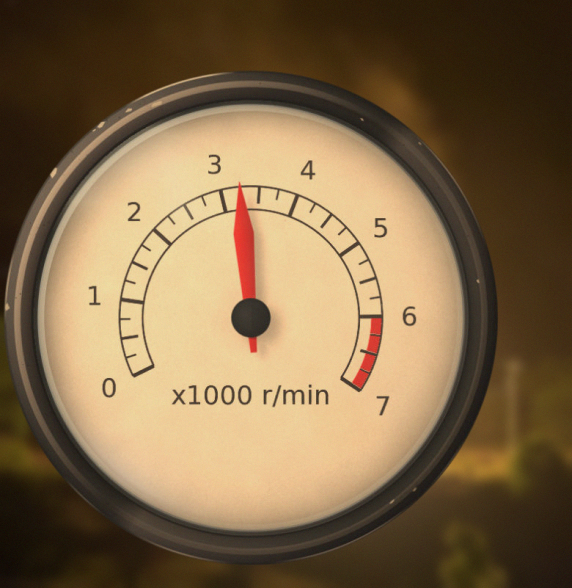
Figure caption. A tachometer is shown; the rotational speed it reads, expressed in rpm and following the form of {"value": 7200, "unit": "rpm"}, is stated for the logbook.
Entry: {"value": 3250, "unit": "rpm"}
